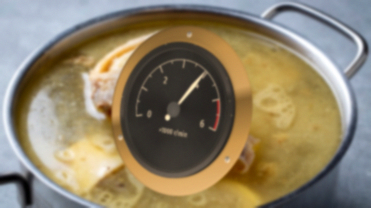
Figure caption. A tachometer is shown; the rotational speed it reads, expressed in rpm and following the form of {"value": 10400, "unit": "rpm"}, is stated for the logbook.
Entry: {"value": 4000, "unit": "rpm"}
